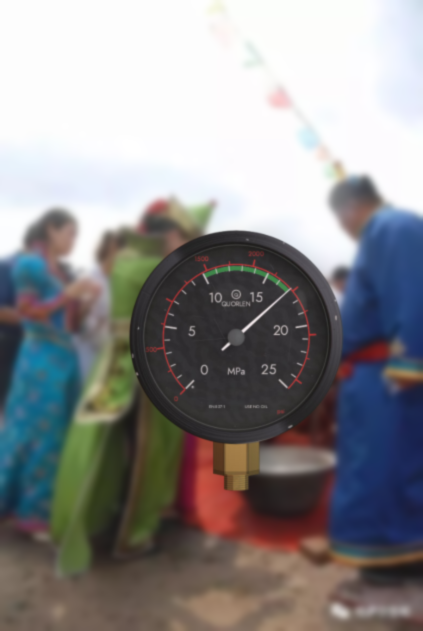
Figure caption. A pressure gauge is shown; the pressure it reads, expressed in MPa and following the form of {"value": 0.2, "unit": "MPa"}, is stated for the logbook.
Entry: {"value": 17, "unit": "MPa"}
